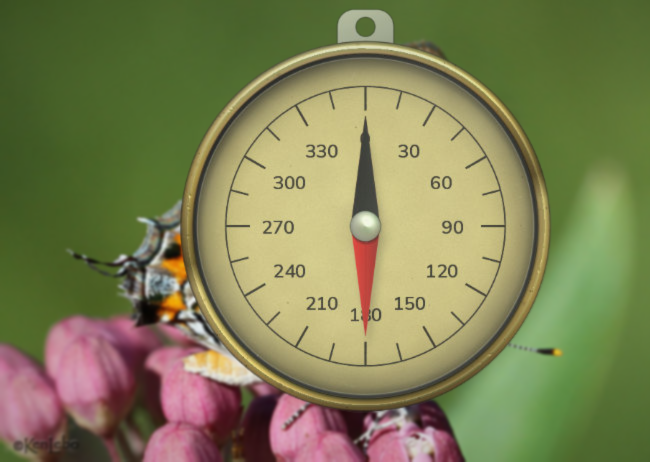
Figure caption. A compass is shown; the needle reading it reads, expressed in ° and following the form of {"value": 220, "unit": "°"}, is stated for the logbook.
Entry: {"value": 180, "unit": "°"}
